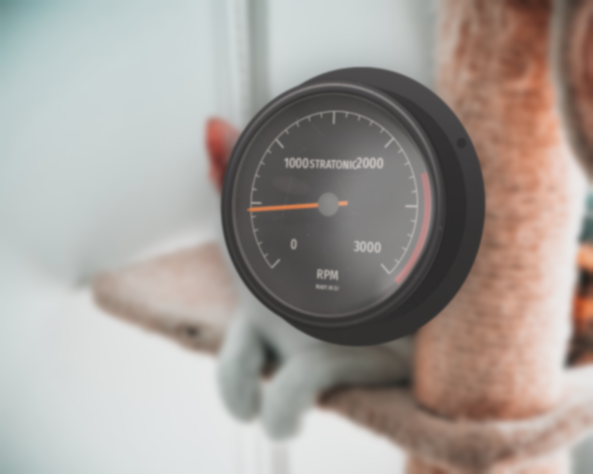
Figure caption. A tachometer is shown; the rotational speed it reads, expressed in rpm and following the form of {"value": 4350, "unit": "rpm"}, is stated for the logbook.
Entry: {"value": 450, "unit": "rpm"}
